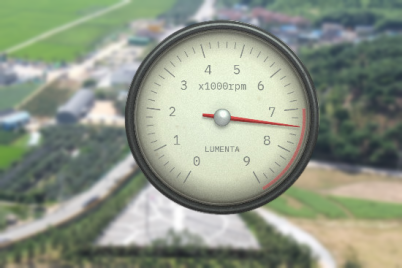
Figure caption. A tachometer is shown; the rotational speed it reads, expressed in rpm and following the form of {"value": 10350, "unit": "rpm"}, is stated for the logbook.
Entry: {"value": 7400, "unit": "rpm"}
